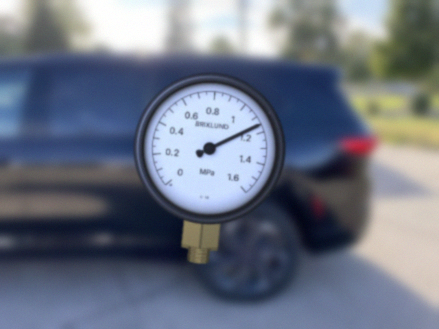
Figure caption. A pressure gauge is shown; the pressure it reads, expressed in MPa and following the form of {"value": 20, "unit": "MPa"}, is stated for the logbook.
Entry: {"value": 1.15, "unit": "MPa"}
